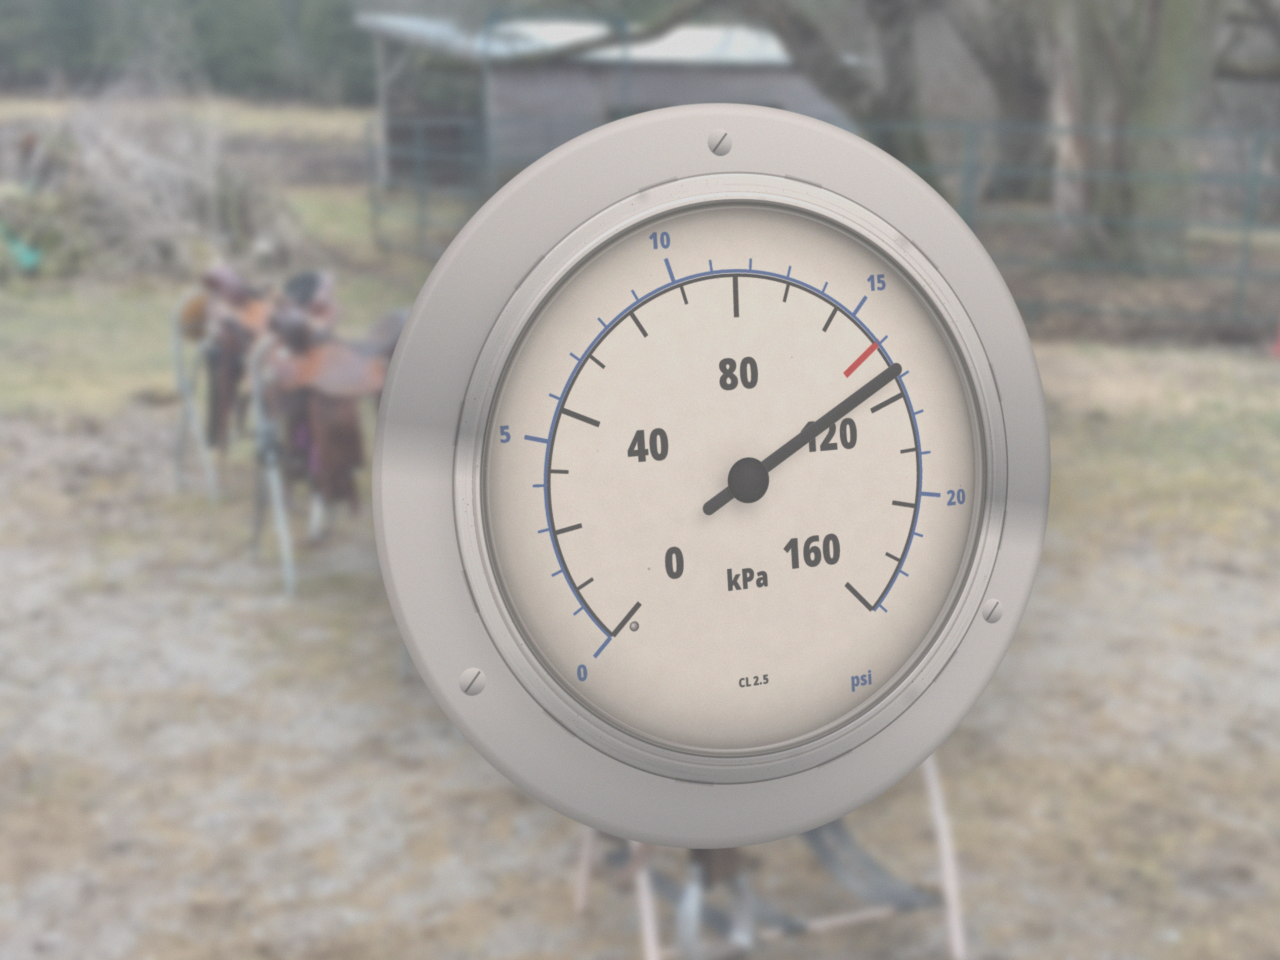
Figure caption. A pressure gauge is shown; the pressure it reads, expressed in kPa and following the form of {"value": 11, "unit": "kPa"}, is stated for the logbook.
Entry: {"value": 115, "unit": "kPa"}
